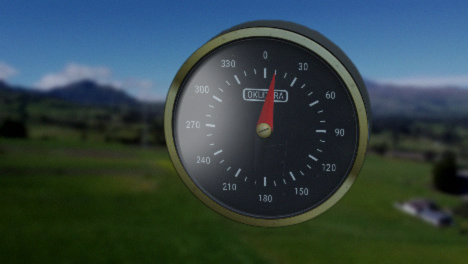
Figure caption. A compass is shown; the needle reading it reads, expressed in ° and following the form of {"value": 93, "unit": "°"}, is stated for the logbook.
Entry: {"value": 10, "unit": "°"}
